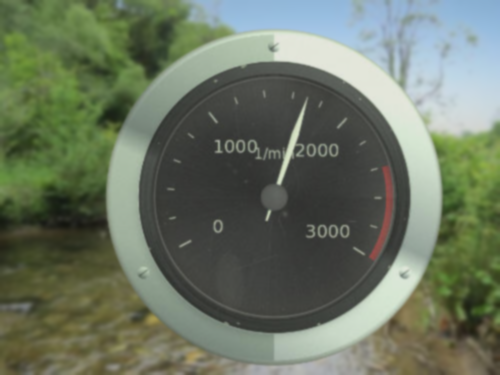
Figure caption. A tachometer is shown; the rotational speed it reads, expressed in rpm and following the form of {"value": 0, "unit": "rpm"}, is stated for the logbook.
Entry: {"value": 1700, "unit": "rpm"}
